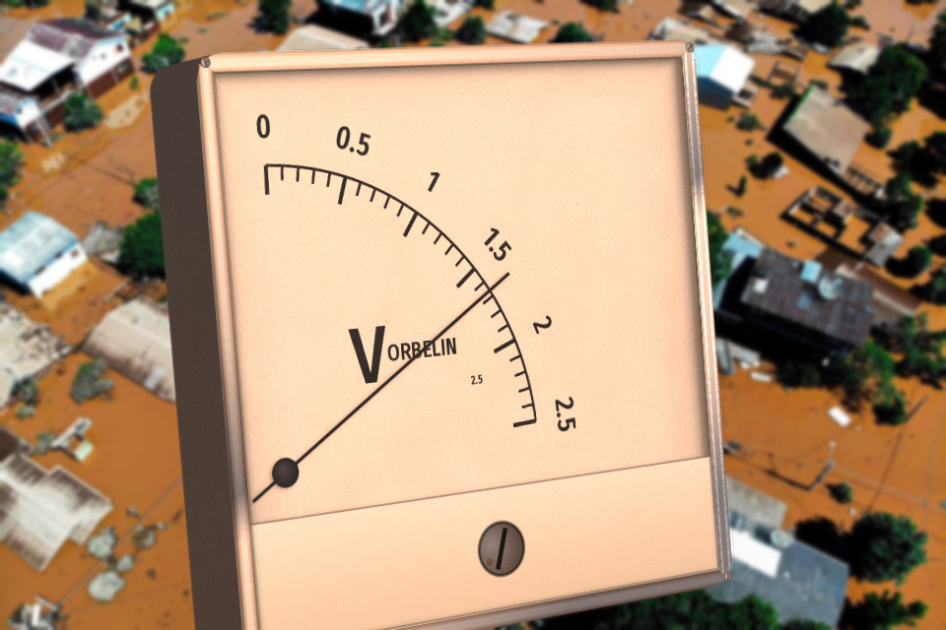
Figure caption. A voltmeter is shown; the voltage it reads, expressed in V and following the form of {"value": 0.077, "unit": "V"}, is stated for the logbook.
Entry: {"value": 1.65, "unit": "V"}
